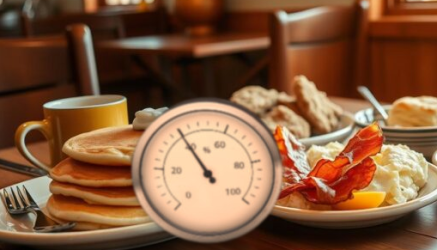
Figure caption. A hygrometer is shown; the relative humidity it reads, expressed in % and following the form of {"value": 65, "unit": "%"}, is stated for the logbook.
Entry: {"value": 40, "unit": "%"}
